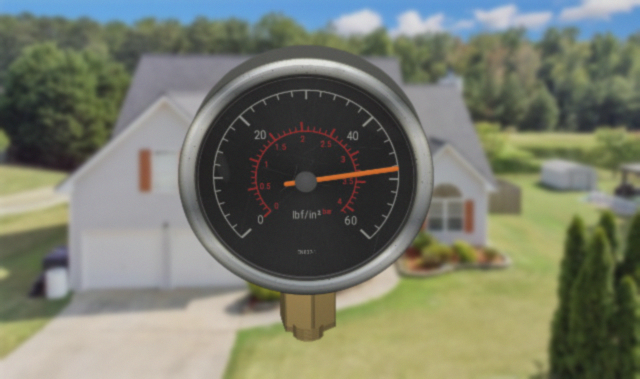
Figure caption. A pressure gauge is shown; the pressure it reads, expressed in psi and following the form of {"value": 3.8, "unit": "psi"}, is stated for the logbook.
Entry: {"value": 48, "unit": "psi"}
